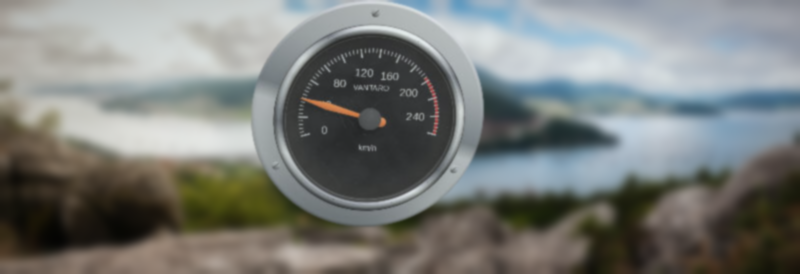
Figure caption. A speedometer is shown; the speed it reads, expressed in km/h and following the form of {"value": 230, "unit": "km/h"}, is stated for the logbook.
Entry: {"value": 40, "unit": "km/h"}
